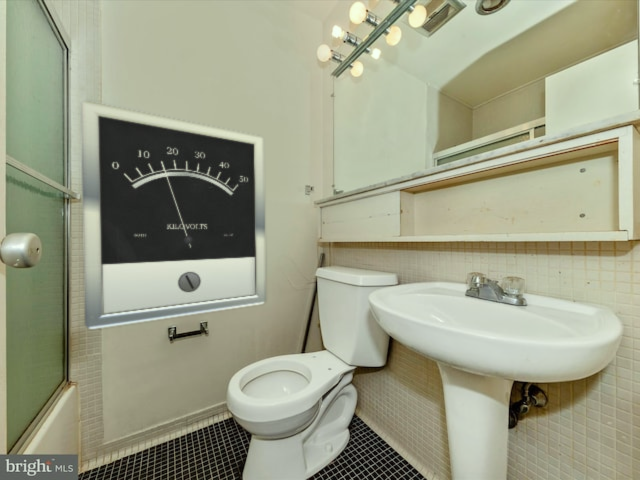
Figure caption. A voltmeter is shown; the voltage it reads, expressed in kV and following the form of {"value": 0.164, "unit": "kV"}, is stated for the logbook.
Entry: {"value": 15, "unit": "kV"}
